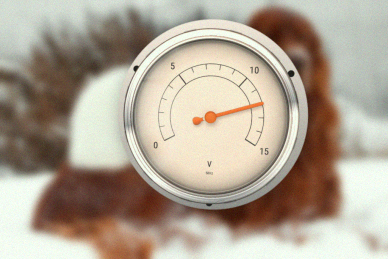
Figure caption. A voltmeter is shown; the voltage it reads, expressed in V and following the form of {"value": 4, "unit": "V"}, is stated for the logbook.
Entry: {"value": 12, "unit": "V"}
